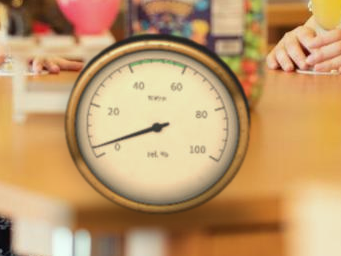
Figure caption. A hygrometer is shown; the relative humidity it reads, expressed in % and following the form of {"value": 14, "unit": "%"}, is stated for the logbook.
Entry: {"value": 4, "unit": "%"}
